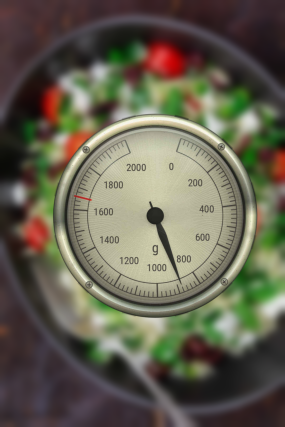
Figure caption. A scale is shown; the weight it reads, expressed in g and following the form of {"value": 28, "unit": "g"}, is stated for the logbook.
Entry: {"value": 880, "unit": "g"}
